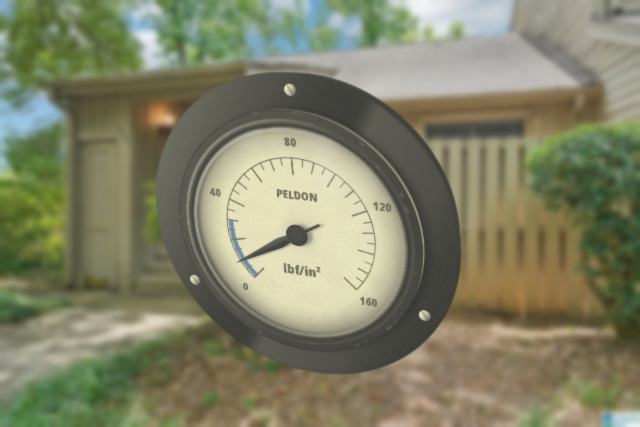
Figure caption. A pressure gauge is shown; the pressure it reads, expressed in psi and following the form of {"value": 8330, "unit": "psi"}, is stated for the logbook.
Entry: {"value": 10, "unit": "psi"}
